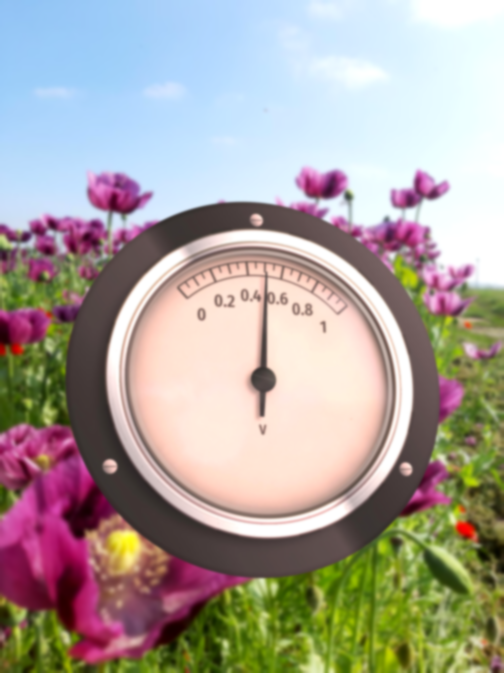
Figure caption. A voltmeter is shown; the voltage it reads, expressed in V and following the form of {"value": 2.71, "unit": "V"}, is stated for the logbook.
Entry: {"value": 0.5, "unit": "V"}
